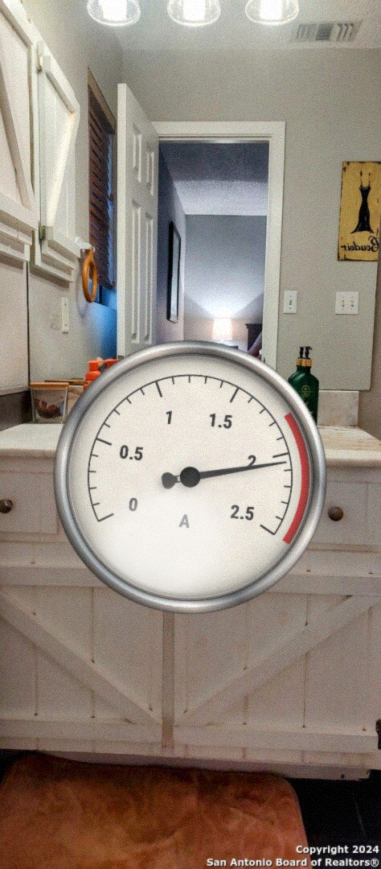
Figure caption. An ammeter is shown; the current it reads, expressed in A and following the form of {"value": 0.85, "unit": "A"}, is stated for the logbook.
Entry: {"value": 2.05, "unit": "A"}
